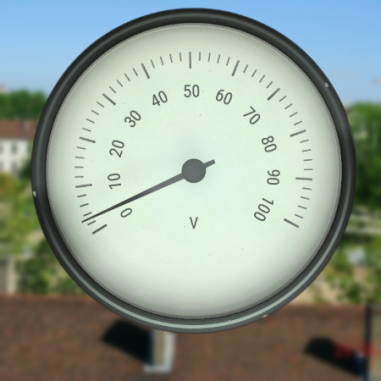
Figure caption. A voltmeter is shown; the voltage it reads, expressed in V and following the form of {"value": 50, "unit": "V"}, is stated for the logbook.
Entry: {"value": 3, "unit": "V"}
